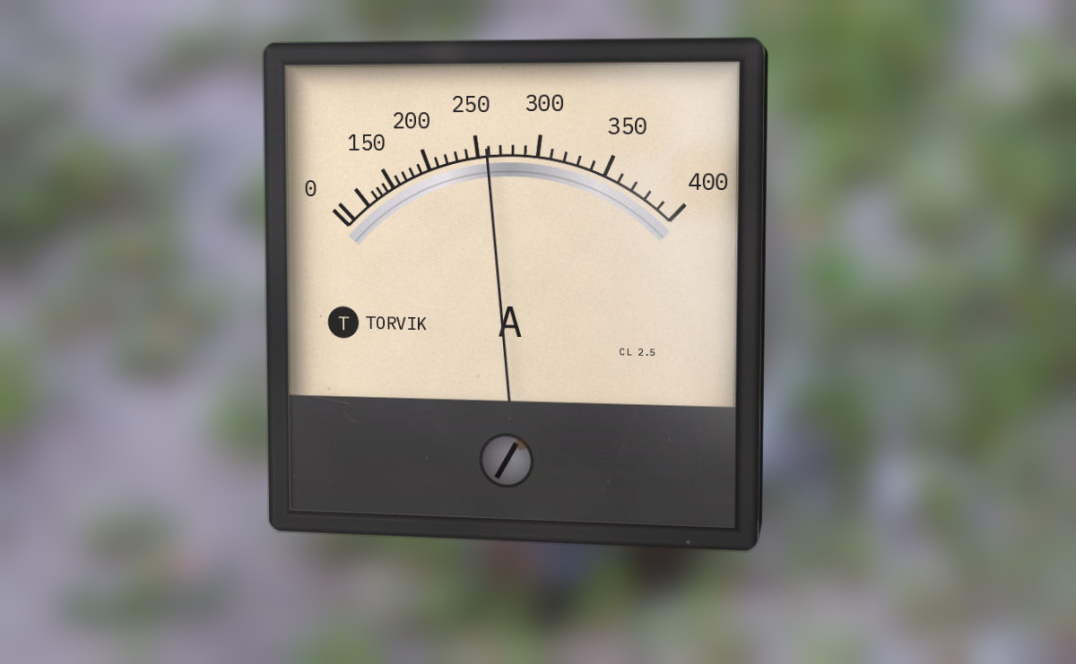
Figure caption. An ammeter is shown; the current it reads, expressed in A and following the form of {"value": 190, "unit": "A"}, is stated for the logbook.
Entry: {"value": 260, "unit": "A"}
